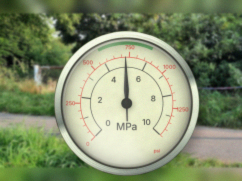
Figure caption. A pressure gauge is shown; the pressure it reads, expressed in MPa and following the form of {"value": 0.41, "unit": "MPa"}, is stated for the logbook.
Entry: {"value": 5, "unit": "MPa"}
